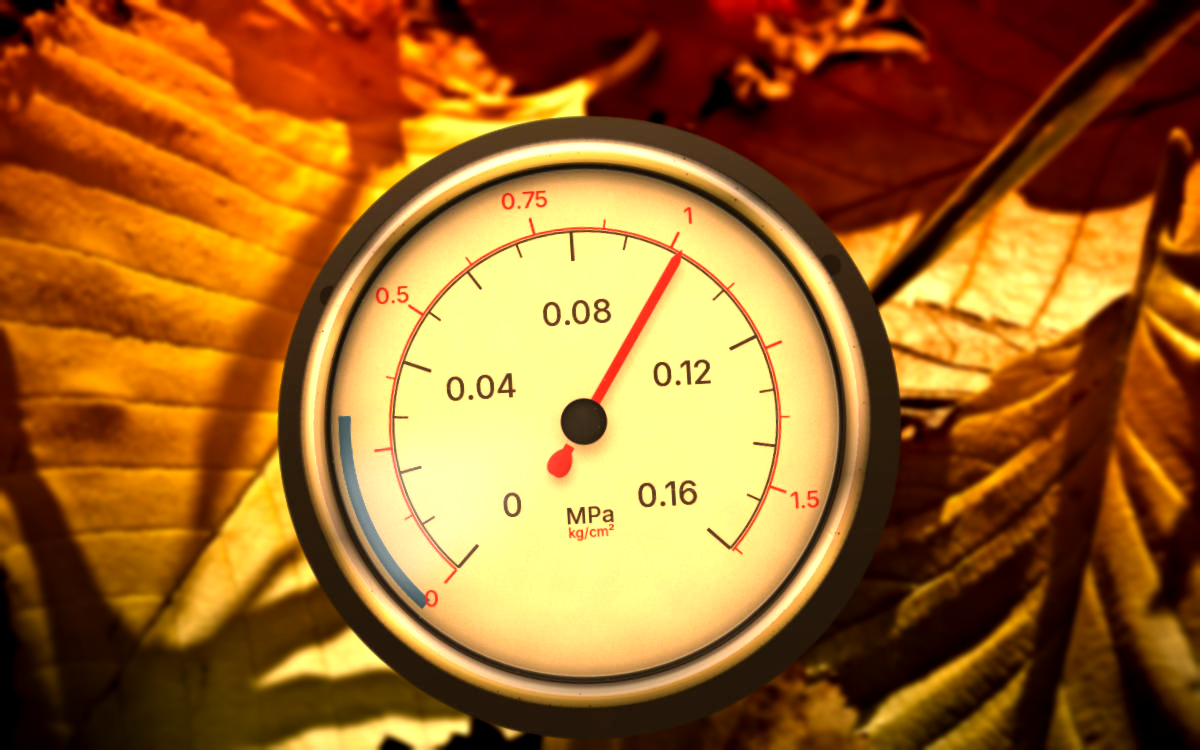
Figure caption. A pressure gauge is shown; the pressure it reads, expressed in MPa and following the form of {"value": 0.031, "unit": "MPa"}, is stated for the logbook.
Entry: {"value": 0.1, "unit": "MPa"}
